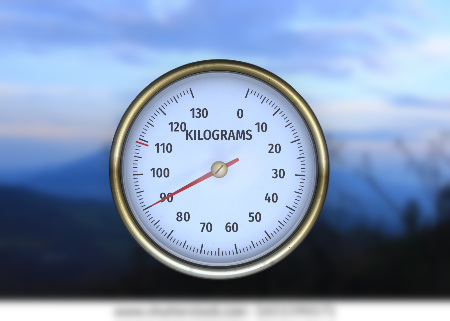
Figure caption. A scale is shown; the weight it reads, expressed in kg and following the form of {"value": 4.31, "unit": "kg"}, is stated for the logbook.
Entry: {"value": 90, "unit": "kg"}
